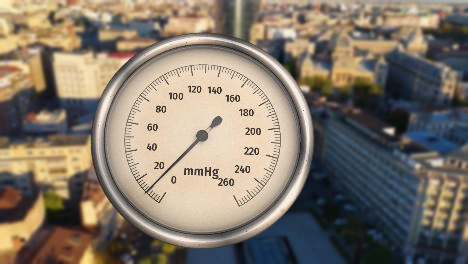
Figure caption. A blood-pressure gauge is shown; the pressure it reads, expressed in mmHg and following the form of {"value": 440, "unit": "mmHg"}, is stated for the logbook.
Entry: {"value": 10, "unit": "mmHg"}
